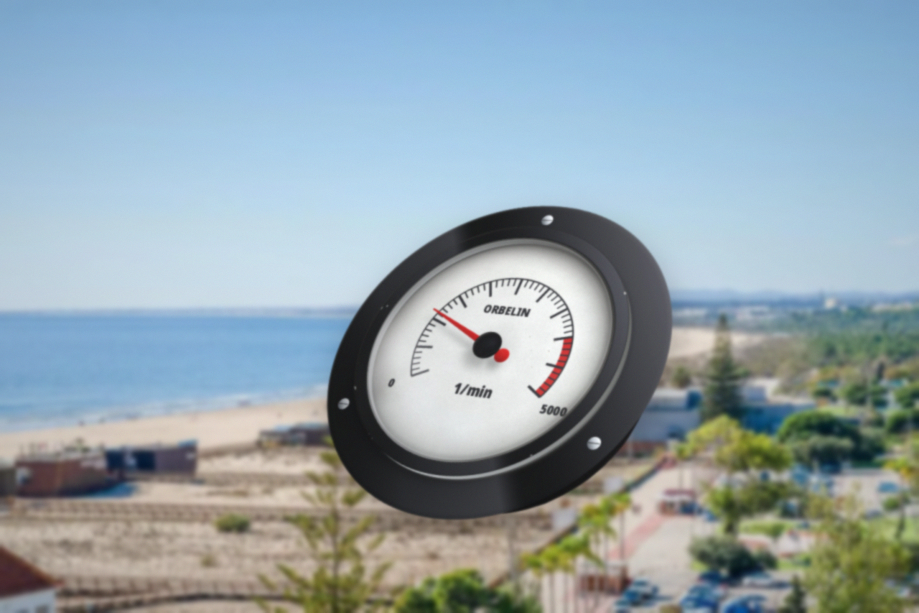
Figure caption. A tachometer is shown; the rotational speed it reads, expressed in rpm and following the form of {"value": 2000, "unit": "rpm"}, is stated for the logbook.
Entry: {"value": 1100, "unit": "rpm"}
